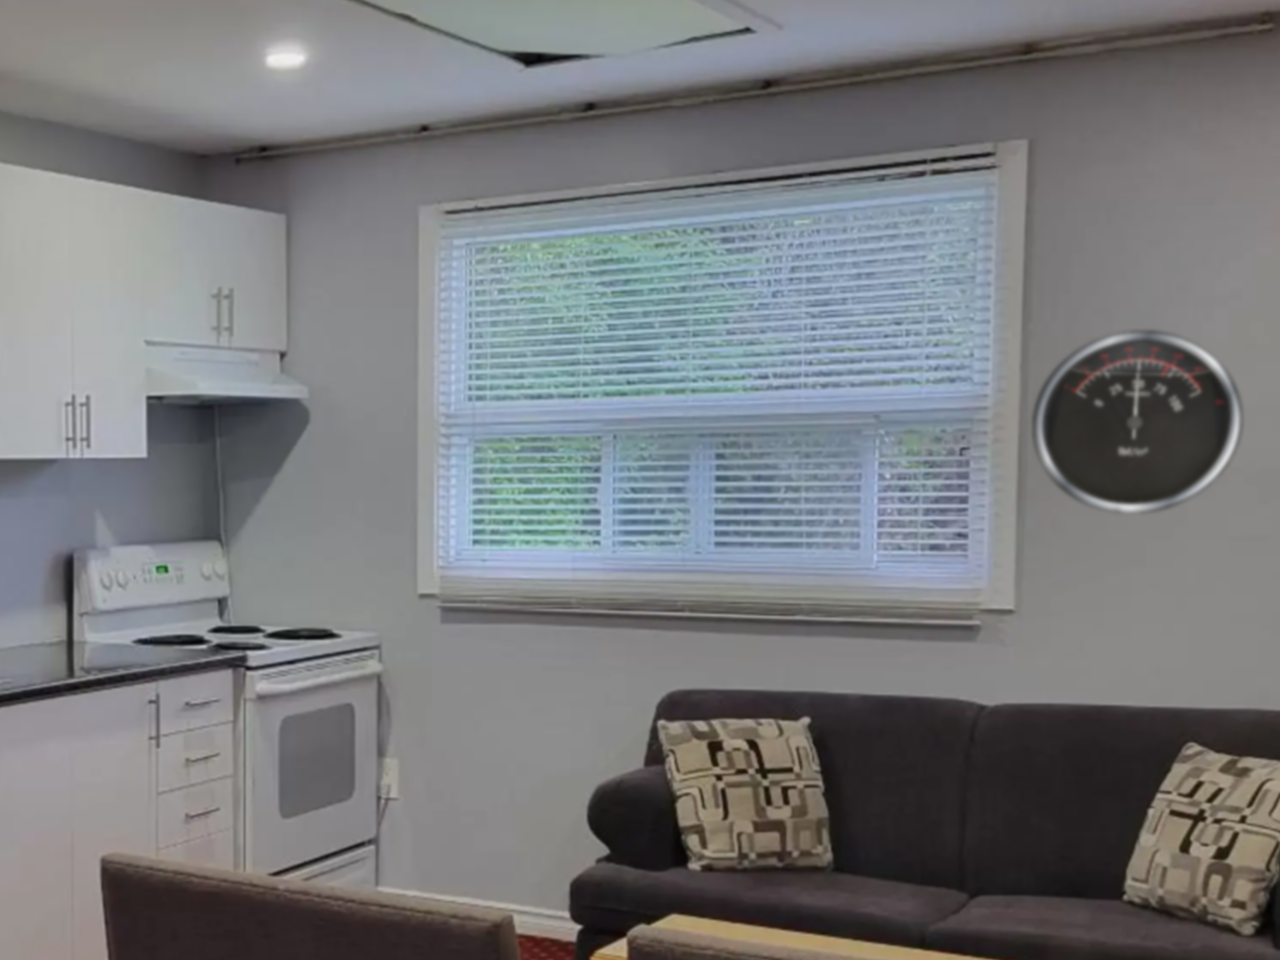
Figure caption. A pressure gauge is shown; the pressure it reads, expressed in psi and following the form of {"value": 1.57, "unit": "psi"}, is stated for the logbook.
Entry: {"value": 50, "unit": "psi"}
